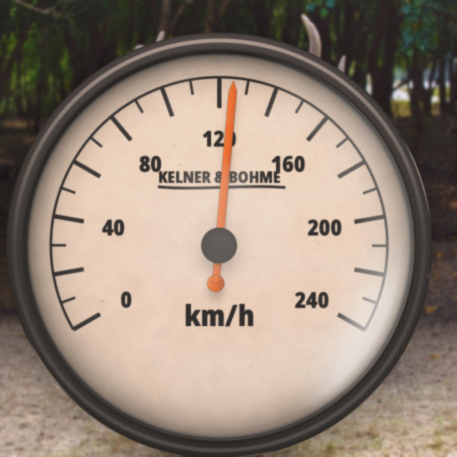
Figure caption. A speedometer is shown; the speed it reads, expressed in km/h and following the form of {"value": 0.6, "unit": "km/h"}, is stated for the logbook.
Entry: {"value": 125, "unit": "km/h"}
